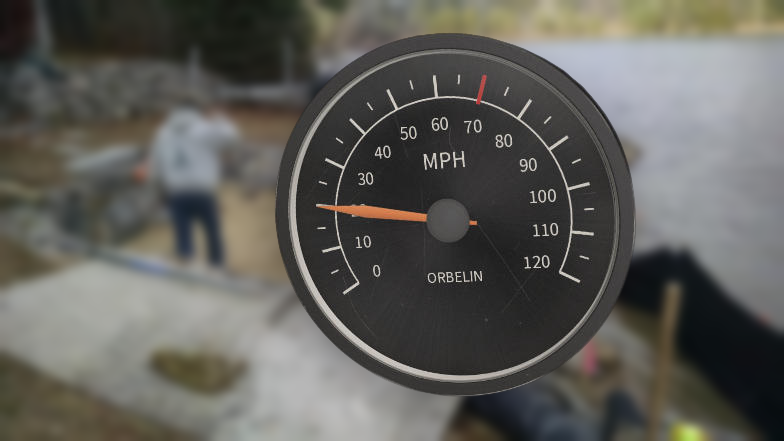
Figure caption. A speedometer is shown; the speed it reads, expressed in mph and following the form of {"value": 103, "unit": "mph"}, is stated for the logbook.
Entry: {"value": 20, "unit": "mph"}
